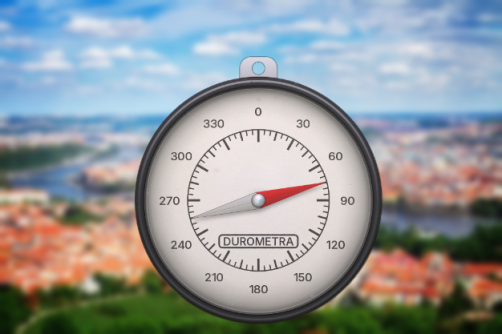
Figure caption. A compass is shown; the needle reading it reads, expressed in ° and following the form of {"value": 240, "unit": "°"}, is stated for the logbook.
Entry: {"value": 75, "unit": "°"}
